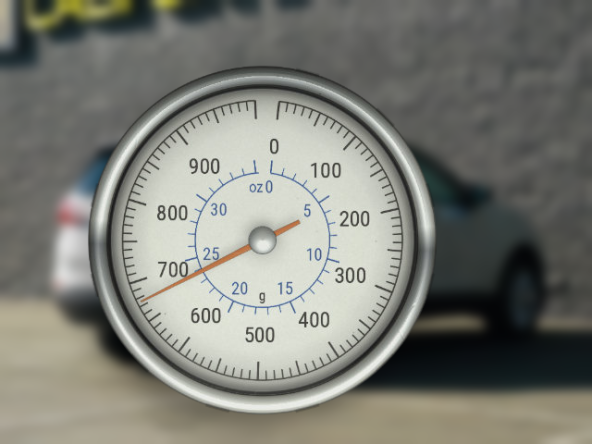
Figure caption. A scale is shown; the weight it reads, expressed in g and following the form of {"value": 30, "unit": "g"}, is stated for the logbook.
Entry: {"value": 675, "unit": "g"}
